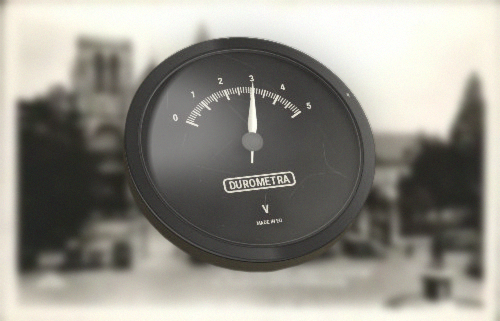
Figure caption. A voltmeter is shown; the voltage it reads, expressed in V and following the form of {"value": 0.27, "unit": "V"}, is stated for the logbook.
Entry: {"value": 3, "unit": "V"}
